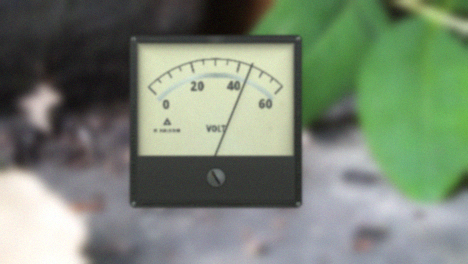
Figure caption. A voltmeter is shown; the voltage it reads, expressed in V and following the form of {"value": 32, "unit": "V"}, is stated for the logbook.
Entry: {"value": 45, "unit": "V"}
